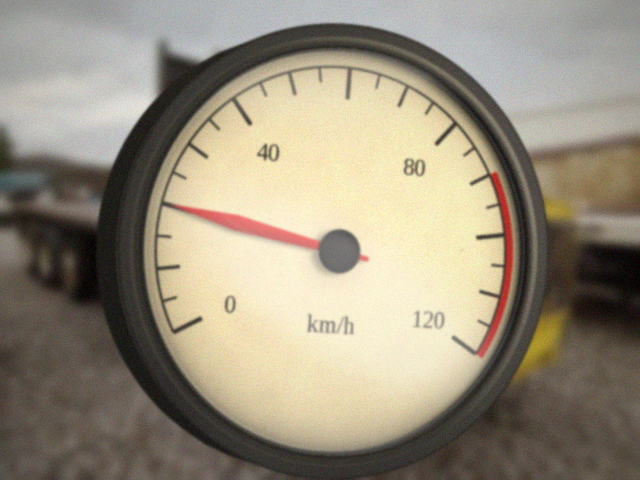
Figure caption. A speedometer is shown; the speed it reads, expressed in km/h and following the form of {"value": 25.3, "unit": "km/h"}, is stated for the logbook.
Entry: {"value": 20, "unit": "km/h"}
